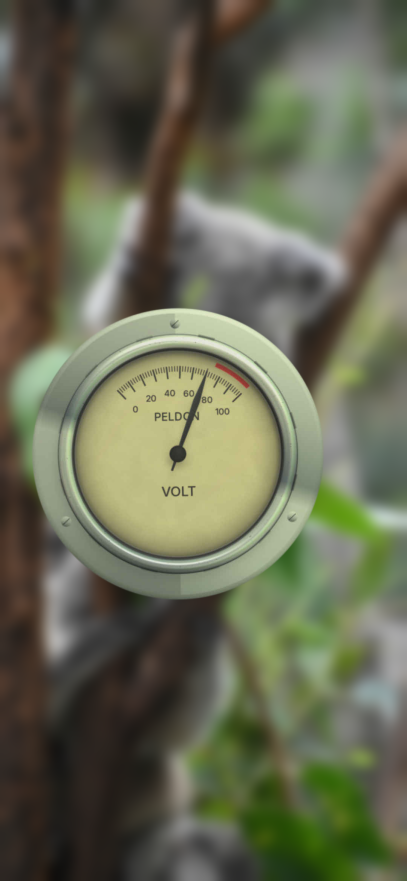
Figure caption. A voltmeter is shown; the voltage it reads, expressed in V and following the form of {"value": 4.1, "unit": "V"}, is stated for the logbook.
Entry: {"value": 70, "unit": "V"}
